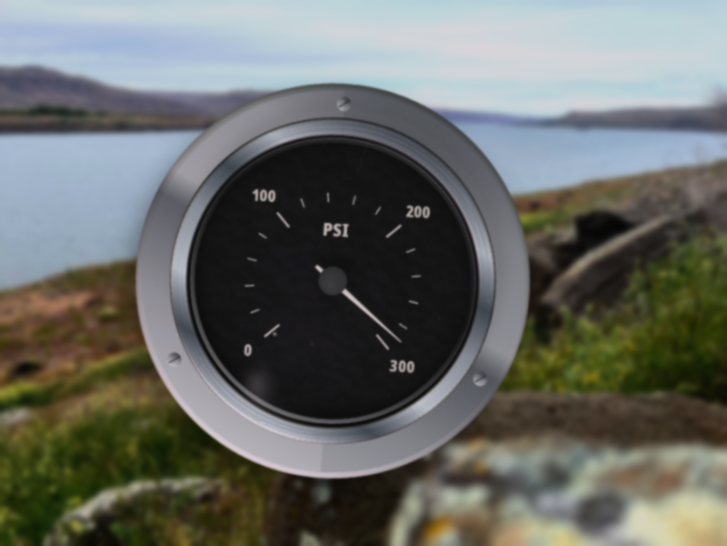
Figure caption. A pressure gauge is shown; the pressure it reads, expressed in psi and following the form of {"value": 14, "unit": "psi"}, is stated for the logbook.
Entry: {"value": 290, "unit": "psi"}
